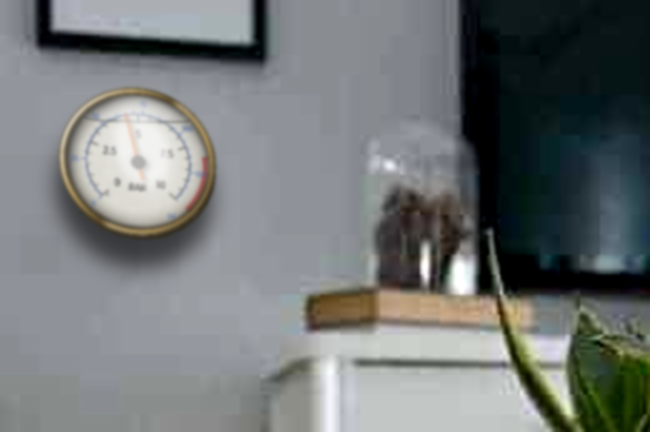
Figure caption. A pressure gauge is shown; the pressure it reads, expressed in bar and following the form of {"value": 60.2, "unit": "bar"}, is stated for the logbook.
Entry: {"value": 4.5, "unit": "bar"}
